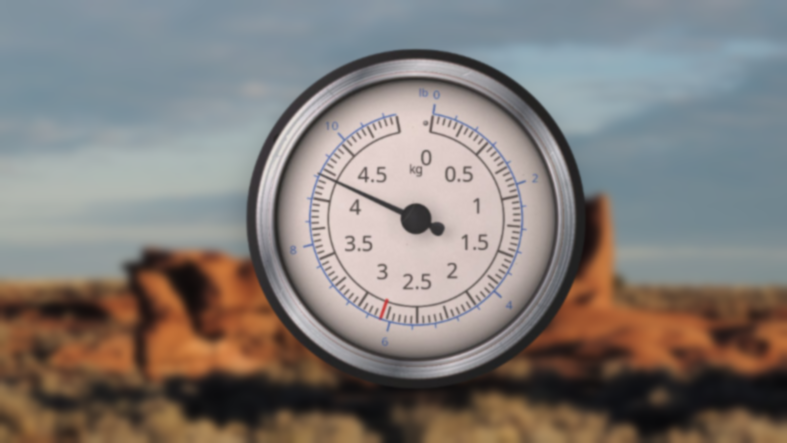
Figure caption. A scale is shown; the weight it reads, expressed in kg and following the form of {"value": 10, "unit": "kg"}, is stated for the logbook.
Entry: {"value": 4.2, "unit": "kg"}
